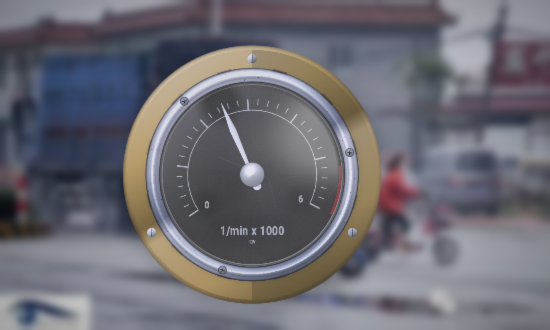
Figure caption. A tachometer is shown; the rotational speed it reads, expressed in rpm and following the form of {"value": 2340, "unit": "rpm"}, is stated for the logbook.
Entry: {"value": 2500, "unit": "rpm"}
